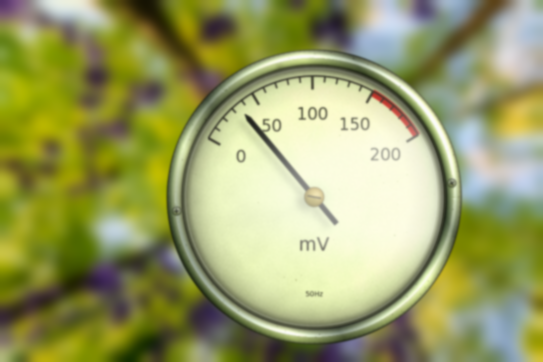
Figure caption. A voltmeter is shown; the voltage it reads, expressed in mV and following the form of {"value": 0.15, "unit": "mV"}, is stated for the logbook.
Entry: {"value": 35, "unit": "mV"}
